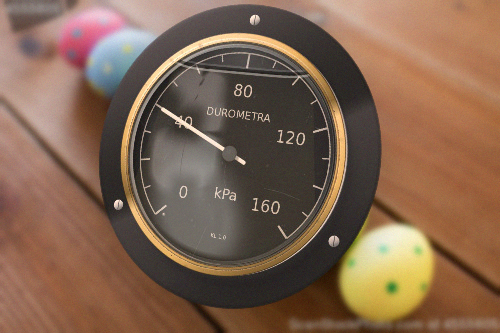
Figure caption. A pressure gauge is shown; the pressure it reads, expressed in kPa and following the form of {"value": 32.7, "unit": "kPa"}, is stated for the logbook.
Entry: {"value": 40, "unit": "kPa"}
